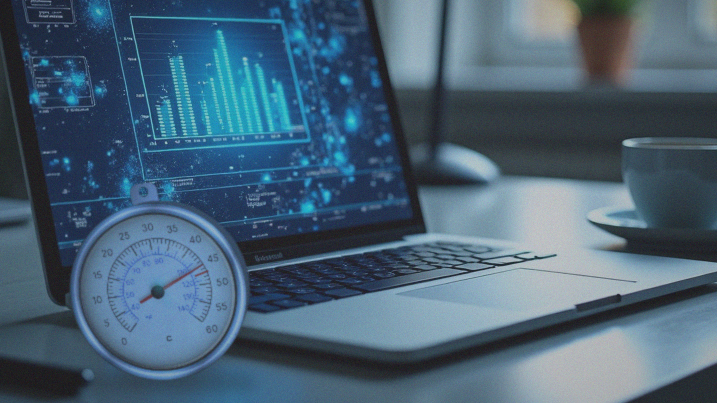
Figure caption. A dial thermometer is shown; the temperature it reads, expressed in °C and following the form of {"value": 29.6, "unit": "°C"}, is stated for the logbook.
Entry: {"value": 45, "unit": "°C"}
